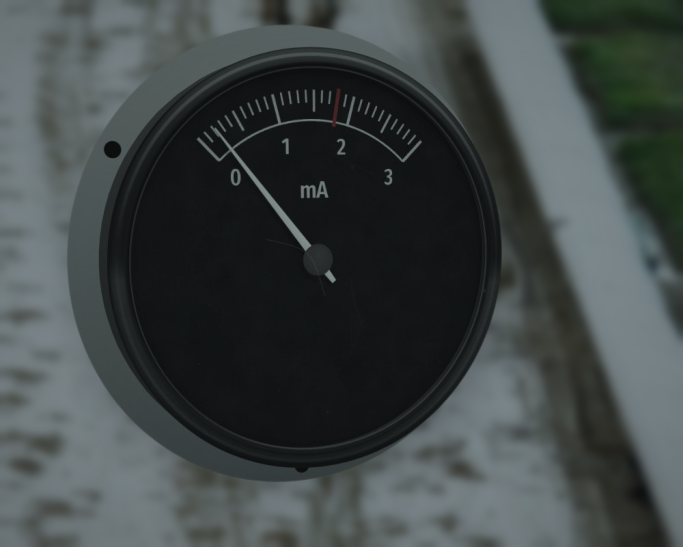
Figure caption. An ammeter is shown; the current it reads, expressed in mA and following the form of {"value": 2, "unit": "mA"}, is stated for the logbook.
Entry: {"value": 0.2, "unit": "mA"}
